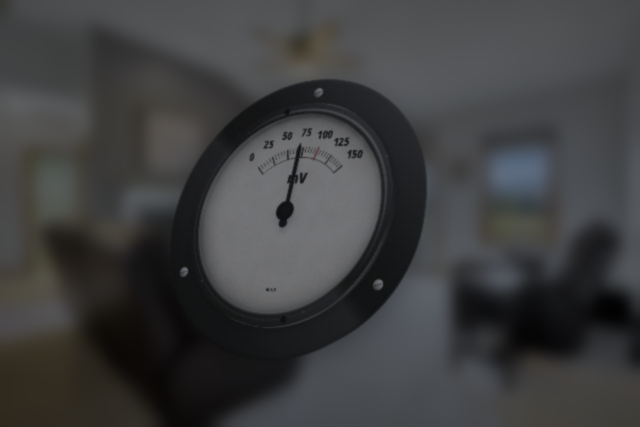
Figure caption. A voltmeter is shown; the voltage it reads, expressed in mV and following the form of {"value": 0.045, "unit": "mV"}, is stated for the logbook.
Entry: {"value": 75, "unit": "mV"}
